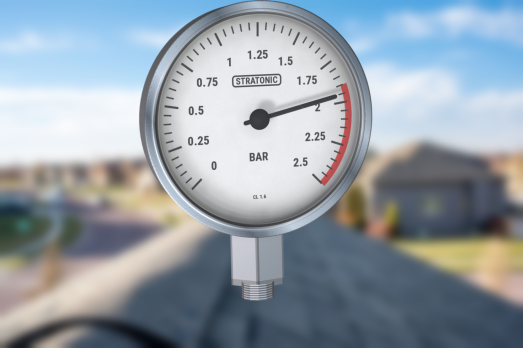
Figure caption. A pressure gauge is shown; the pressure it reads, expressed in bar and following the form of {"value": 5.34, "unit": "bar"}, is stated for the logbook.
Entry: {"value": 1.95, "unit": "bar"}
